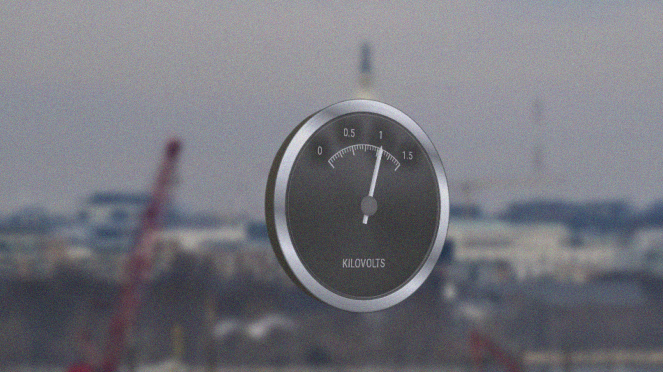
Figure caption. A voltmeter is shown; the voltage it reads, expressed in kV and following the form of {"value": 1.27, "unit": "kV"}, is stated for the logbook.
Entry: {"value": 1, "unit": "kV"}
